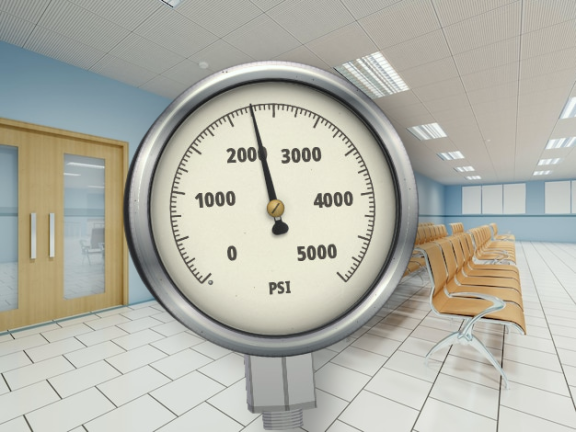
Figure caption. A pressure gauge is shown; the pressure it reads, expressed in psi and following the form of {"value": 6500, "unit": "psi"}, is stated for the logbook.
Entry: {"value": 2250, "unit": "psi"}
